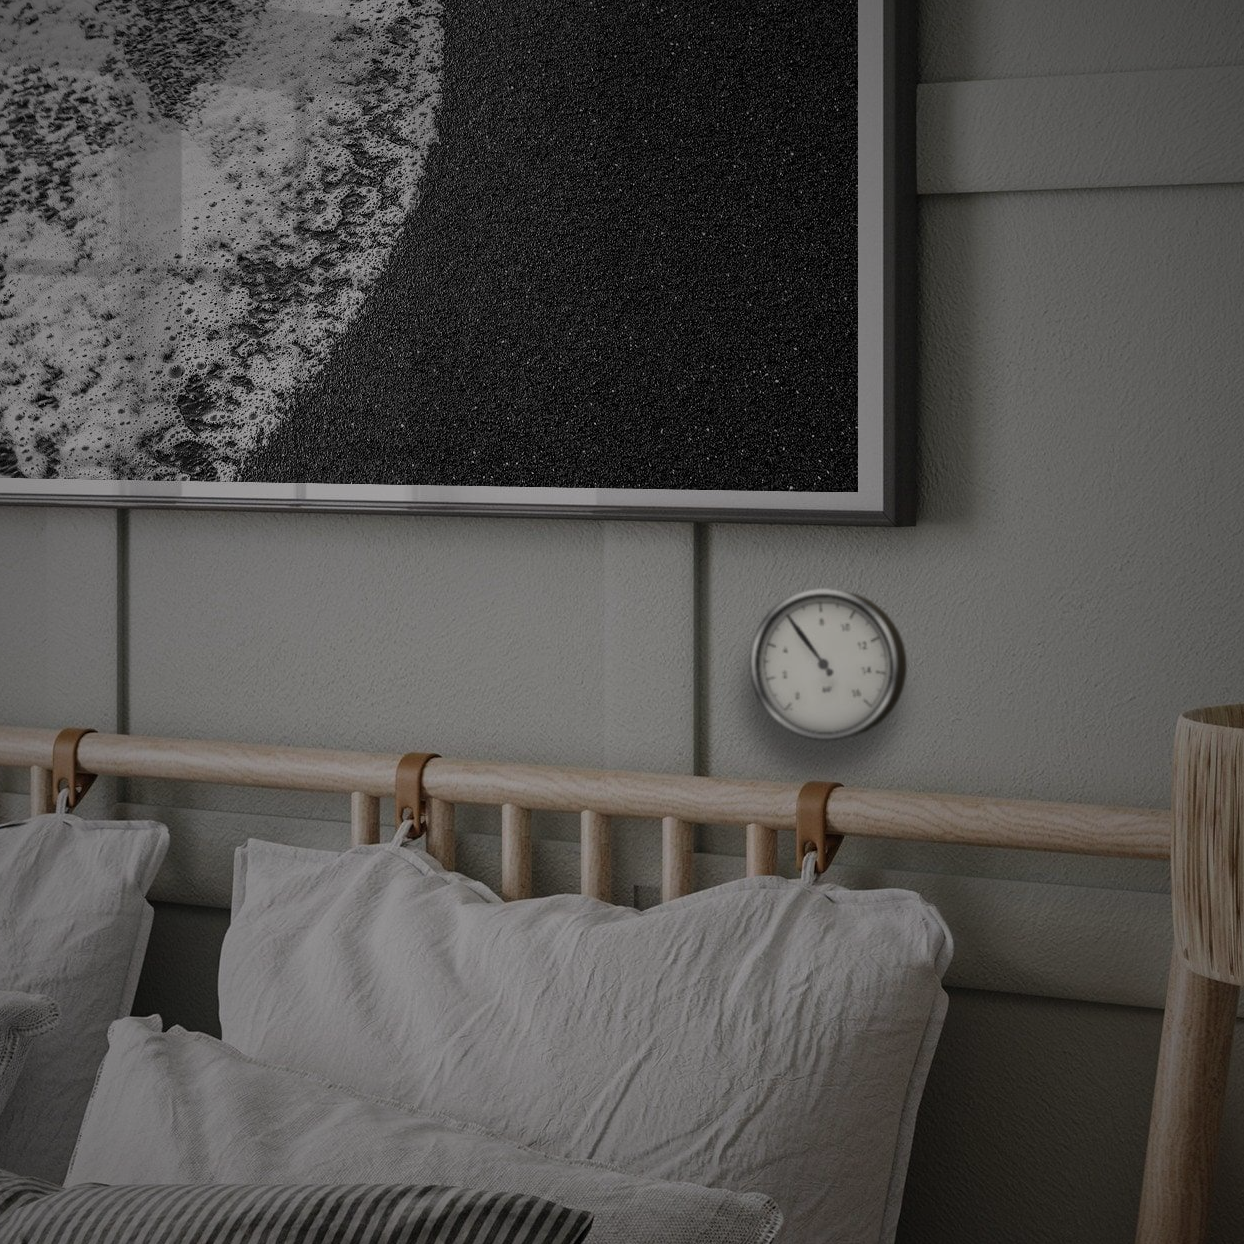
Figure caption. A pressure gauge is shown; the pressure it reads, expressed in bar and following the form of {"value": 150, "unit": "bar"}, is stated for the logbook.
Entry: {"value": 6, "unit": "bar"}
